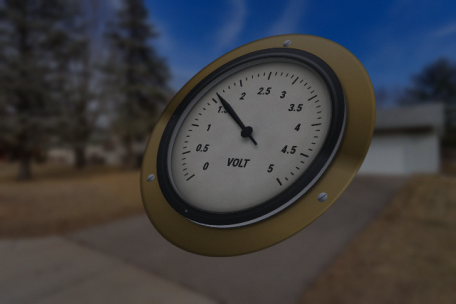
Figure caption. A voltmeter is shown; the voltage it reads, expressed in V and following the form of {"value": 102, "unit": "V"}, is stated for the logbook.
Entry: {"value": 1.6, "unit": "V"}
